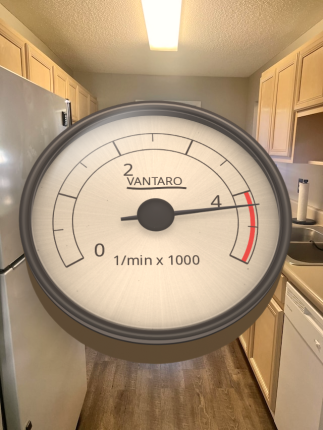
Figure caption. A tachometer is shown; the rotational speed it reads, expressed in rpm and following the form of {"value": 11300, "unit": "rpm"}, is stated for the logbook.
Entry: {"value": 4250, "unit": "rpm"}
